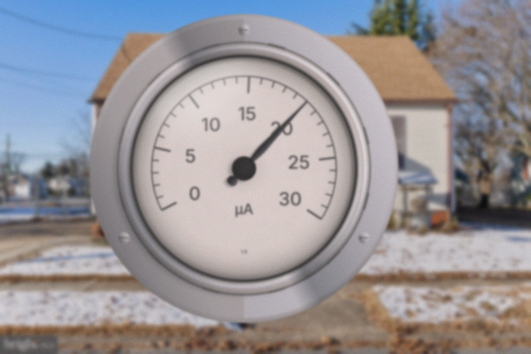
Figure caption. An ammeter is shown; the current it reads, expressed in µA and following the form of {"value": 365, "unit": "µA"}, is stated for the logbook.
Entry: {"value": 20, "unit": "µA"}
